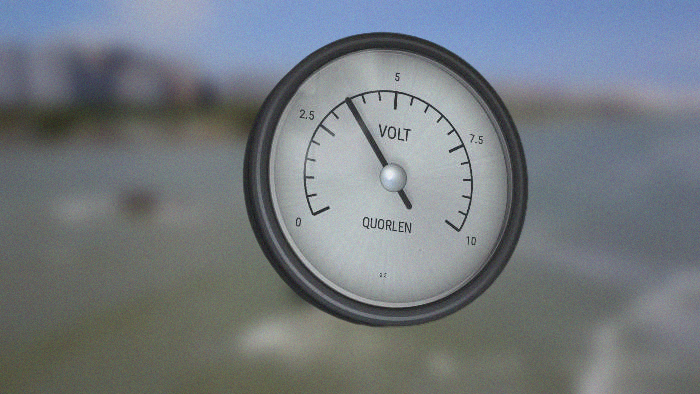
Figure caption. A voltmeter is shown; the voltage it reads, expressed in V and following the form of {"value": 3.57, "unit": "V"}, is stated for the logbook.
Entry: {"value": 3.5, "unit": "V"}
